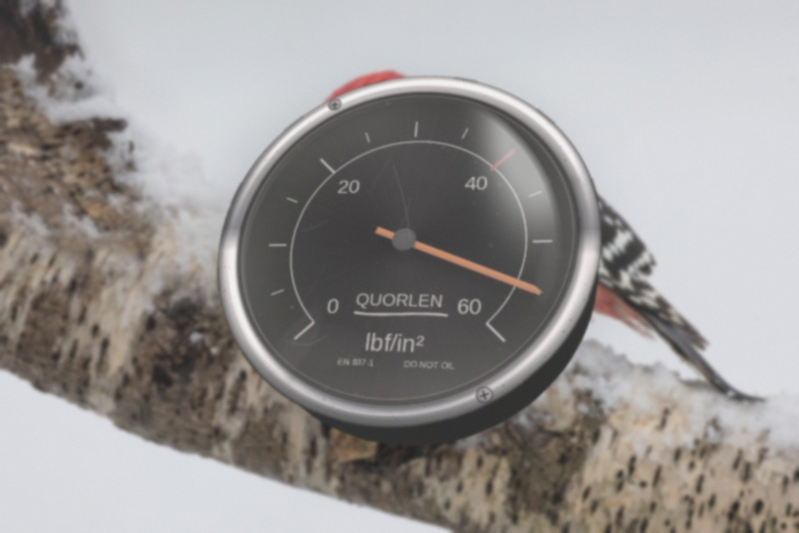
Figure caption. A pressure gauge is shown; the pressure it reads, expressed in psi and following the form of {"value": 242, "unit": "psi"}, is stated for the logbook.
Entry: {"value": 55, "unit": "psi"}
